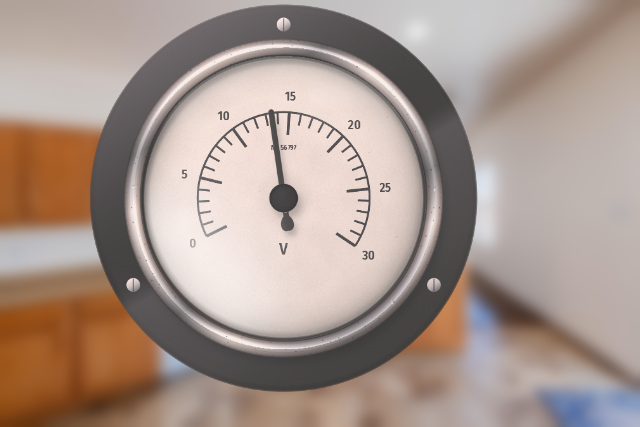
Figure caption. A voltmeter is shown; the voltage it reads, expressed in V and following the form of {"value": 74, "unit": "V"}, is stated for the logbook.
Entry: {"value": 13.5, "unit": "V"}
